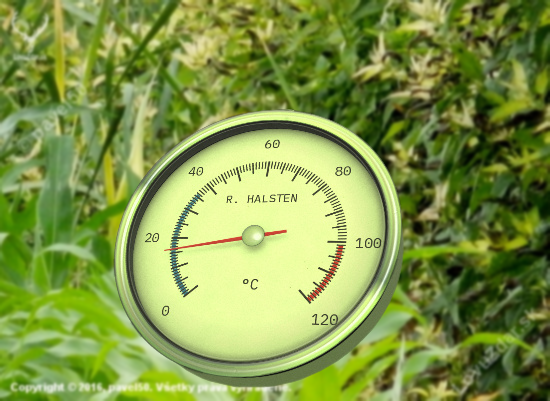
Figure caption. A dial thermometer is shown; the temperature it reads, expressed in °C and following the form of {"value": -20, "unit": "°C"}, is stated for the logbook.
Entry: {"value": 15, "unit": "°C"}
